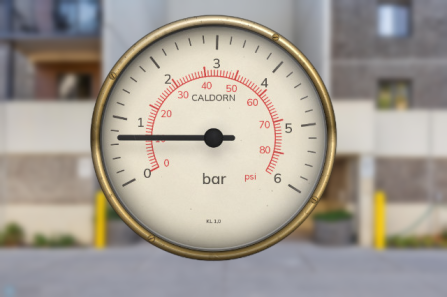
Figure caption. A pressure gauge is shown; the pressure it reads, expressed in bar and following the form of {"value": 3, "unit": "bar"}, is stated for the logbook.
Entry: {"value": 0.7, "unit": "bar"}
